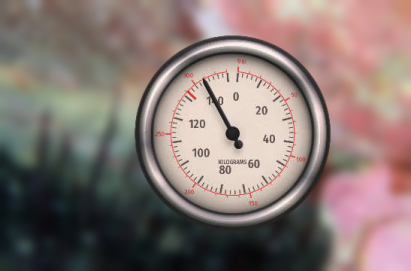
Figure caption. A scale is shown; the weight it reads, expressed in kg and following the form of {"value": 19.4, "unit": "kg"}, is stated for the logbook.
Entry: {"value": 140, "unit": "kg"}
